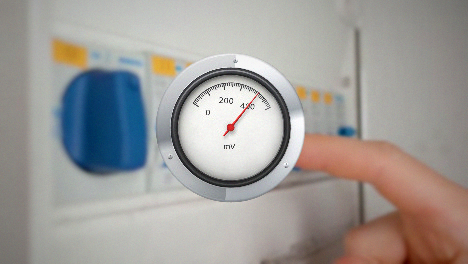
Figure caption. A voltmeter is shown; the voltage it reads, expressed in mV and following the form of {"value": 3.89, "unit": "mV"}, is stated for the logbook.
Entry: {"value": 400, "unit": "mV"}
